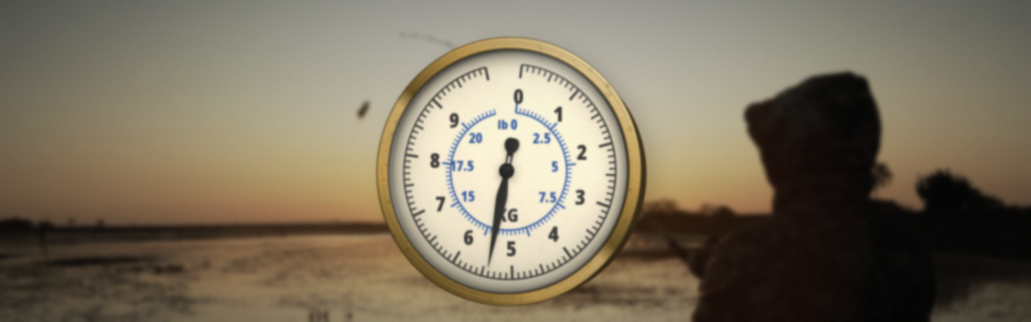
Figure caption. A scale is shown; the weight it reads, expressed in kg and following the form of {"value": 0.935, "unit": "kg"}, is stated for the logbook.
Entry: {"value": 5.4, "unit": "kg"}
